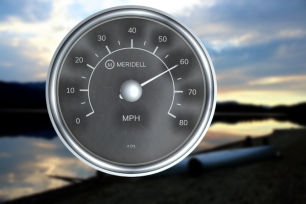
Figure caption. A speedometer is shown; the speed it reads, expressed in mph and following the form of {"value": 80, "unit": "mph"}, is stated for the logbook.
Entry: {"value": 60, "unit": "mph"}
